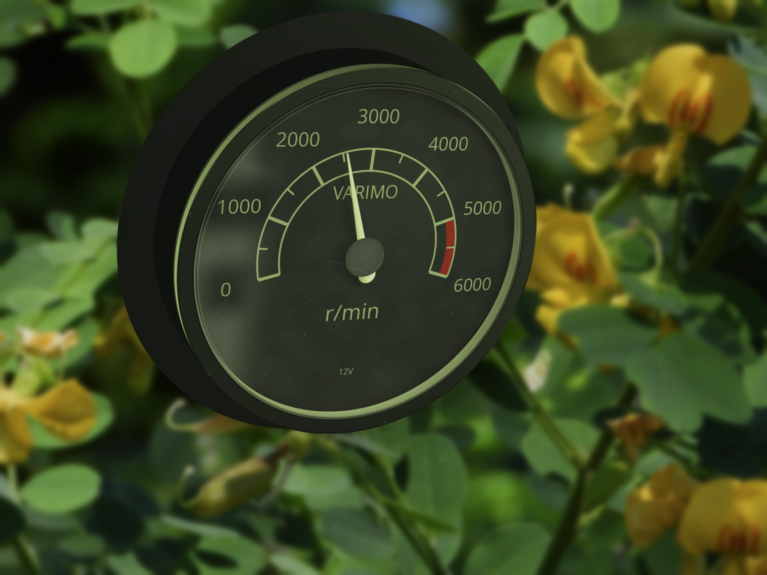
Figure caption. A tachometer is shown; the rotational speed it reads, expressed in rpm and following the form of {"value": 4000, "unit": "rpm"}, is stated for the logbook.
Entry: {"value": 2500, "unit": "rpm"}
